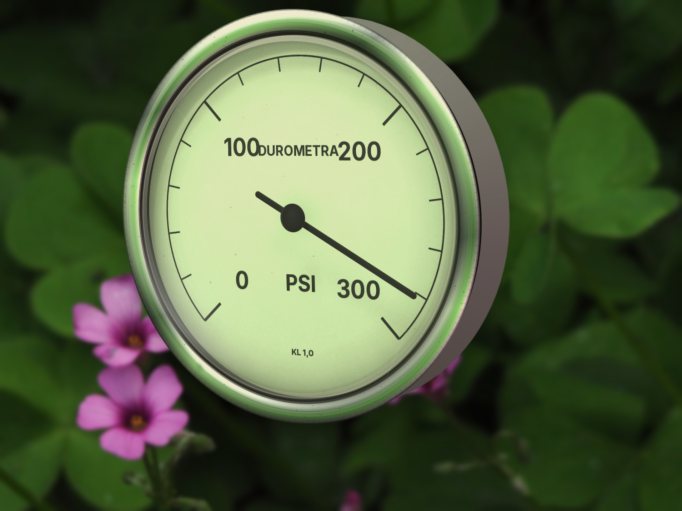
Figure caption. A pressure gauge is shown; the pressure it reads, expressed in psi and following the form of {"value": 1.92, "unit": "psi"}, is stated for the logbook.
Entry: {"value": 280, "unit": "psi"}
